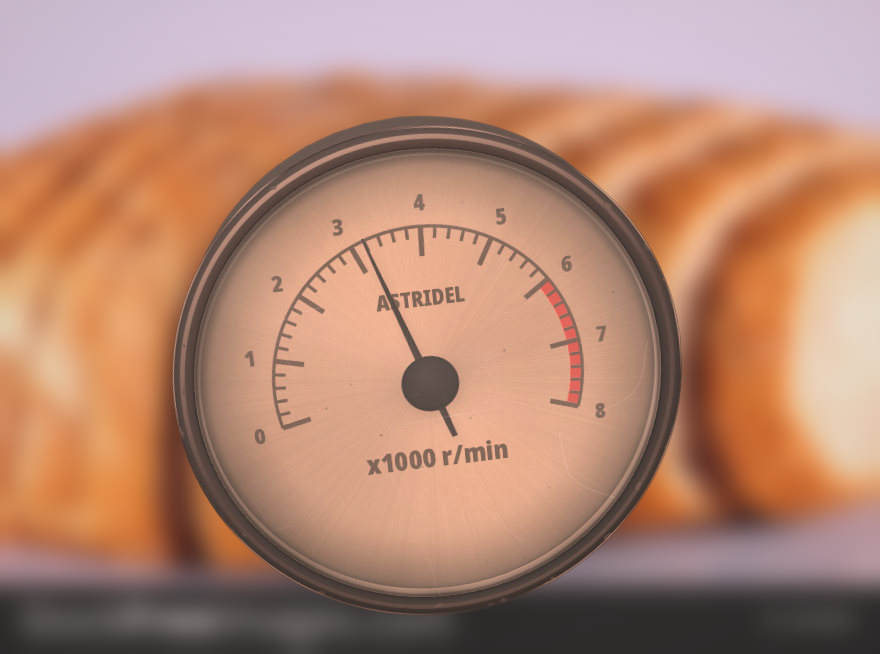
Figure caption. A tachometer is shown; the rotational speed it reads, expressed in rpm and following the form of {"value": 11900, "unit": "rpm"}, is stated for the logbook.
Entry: {"value": 3200, "unit": "rpm"}
